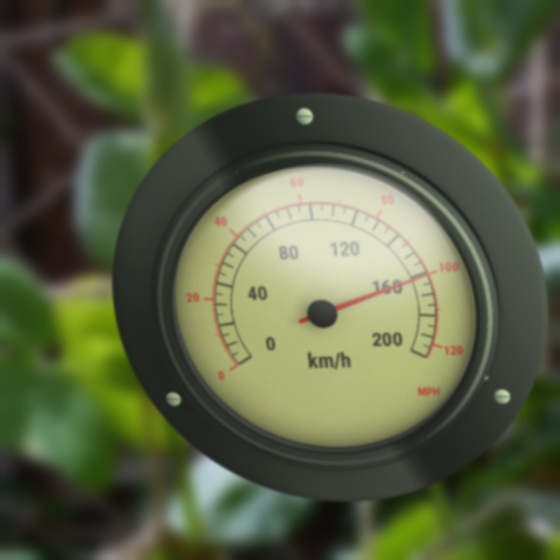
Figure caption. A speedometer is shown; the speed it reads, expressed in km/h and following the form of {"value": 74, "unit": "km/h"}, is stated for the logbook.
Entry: {"value": 160, "unit": "km/h"}
